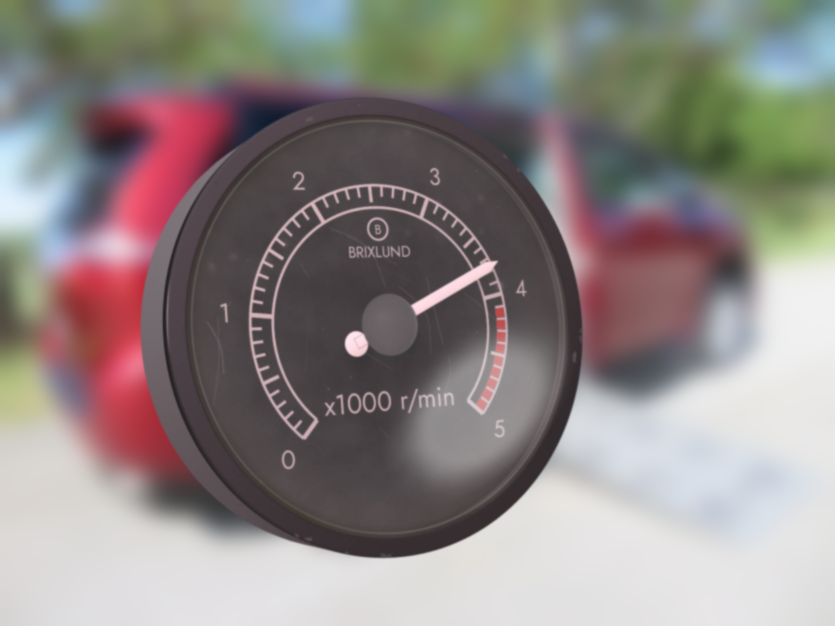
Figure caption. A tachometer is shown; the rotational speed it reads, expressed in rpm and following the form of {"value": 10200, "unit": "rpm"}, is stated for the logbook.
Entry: {"value": 3750, "unit": "rpm"}
